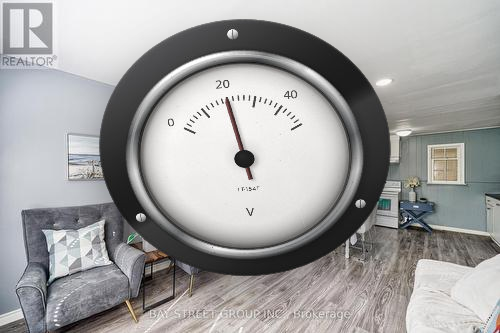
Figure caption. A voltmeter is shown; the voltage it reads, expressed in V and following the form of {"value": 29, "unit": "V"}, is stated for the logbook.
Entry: {"value": 20, "unit": "V"}
